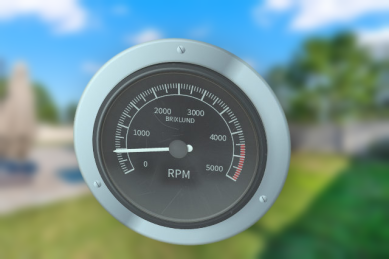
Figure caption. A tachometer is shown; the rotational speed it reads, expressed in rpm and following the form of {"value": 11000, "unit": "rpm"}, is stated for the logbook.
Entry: {"value": 500, "unit": "rpm"}
